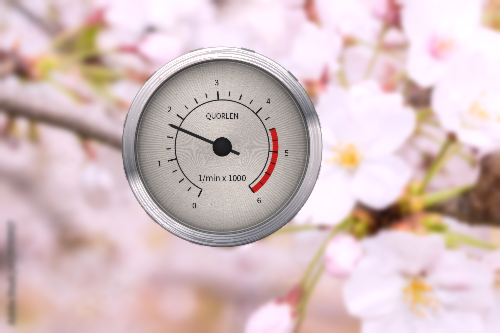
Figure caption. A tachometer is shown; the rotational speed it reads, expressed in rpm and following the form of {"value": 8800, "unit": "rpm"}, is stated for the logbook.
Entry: {"value": 1750, "unit": "rpm"}
